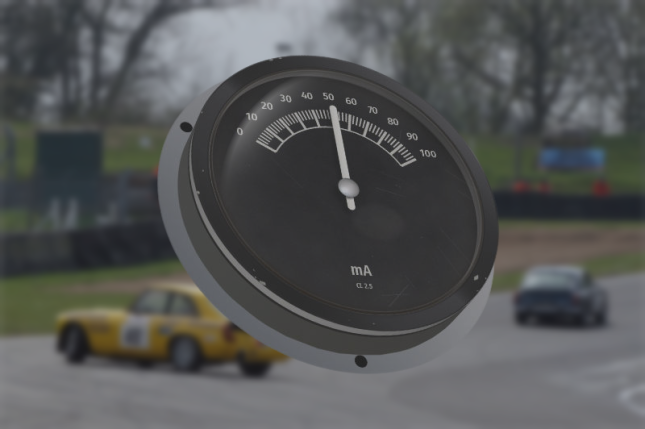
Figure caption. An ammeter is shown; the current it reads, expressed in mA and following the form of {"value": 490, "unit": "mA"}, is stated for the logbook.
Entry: {"value": 50, "unit": "mA"}
